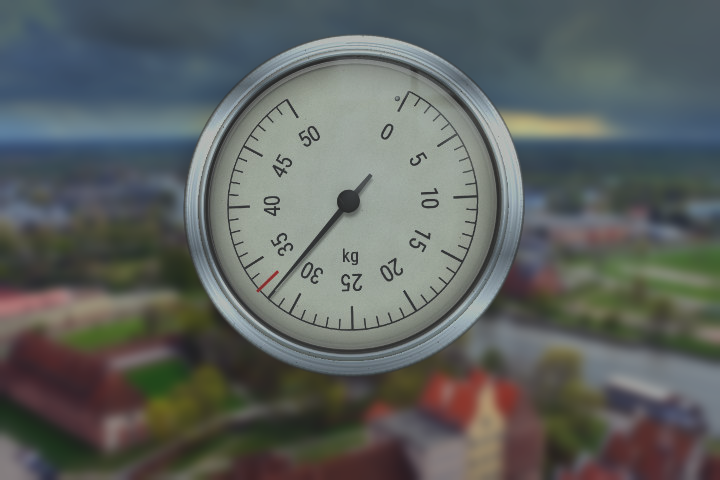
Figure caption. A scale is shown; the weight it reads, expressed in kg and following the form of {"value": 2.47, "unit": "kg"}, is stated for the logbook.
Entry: {"value": 32, "unit": "kg"}
